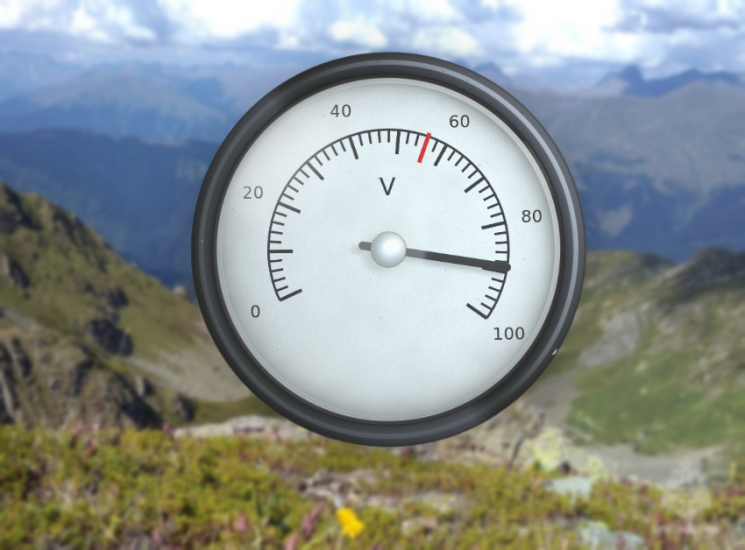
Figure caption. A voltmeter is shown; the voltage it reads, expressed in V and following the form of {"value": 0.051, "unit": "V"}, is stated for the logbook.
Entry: {"value": 89, "unit": "V"}
